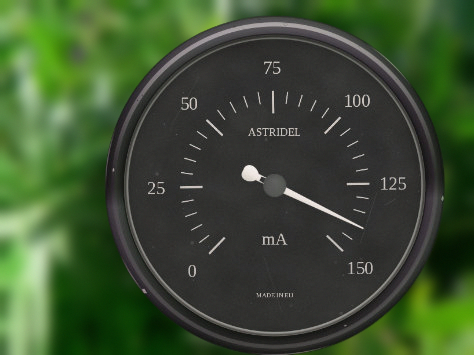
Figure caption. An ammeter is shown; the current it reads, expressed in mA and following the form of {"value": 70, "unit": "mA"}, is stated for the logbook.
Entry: {"value": 140, "unit": "mA"}
